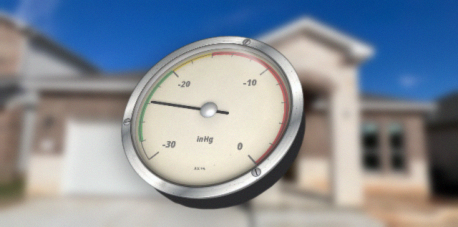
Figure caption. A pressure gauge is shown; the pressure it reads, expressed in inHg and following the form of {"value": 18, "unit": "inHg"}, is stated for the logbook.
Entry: {"value": -24, "unit": "inHg"}
